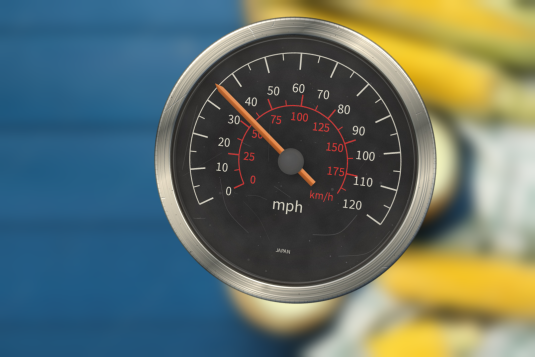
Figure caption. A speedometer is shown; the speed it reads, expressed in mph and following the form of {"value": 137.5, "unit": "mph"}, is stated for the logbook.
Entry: {"value": 35, "unit": "mph"}
